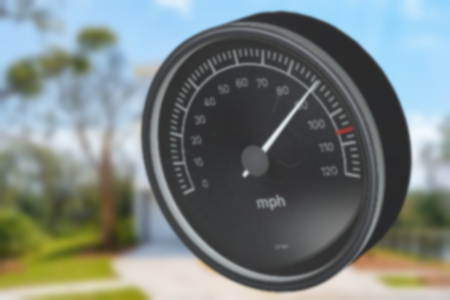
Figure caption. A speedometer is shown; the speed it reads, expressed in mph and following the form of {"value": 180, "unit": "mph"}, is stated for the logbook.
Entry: {"value": 90, "unit": "mph"}
